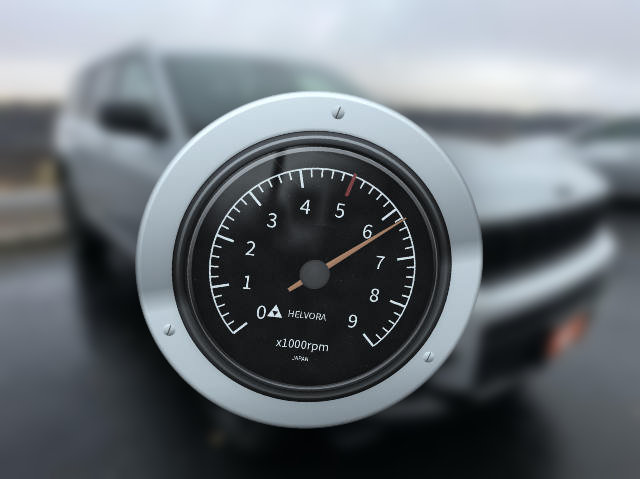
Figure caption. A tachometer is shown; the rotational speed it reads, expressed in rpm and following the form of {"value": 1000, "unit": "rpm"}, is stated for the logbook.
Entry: {"value": 6200, "unit": "rpm"}
